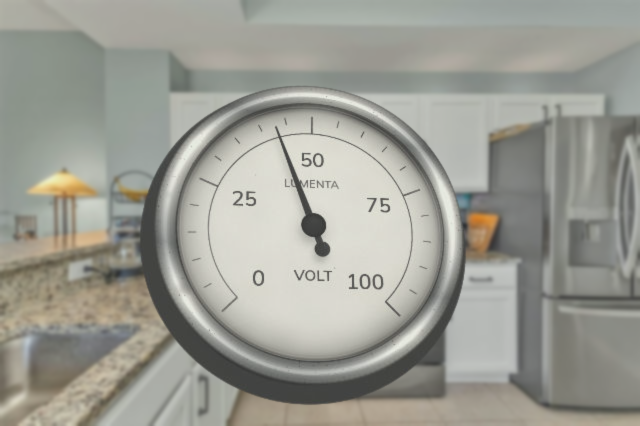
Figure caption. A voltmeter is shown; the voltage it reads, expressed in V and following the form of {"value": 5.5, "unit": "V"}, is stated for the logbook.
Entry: {"value": 42.5, "unit": "V"}
